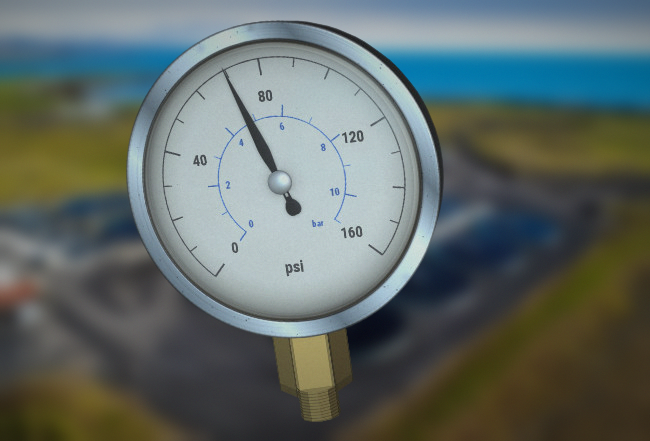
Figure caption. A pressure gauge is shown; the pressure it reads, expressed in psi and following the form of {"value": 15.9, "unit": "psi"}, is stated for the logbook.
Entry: {"value": 70, "unit": "psi"}
